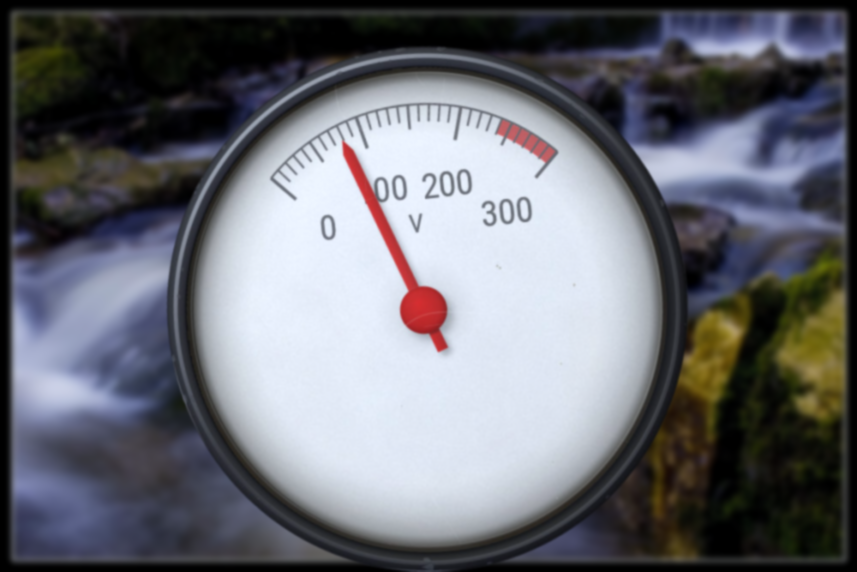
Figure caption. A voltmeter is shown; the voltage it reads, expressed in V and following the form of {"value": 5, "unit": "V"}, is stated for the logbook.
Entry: {"value": 80, "unit": "V"}
